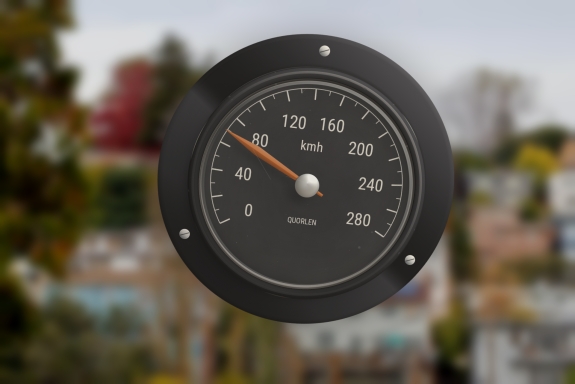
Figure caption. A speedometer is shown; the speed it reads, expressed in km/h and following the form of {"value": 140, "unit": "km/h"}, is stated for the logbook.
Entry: {"value": 70, "unit": "km/h"}
